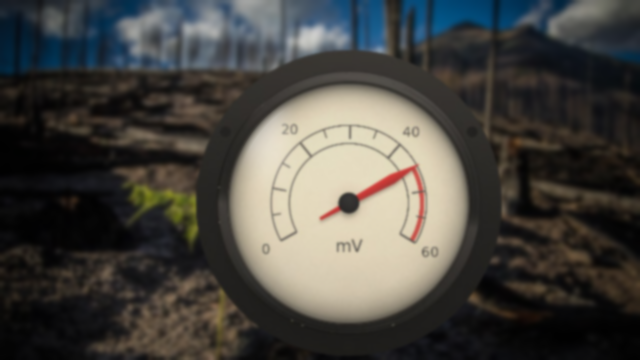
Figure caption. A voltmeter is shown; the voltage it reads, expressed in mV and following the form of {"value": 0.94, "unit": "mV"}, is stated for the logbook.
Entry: {"value": 45, "unit": "mV"}
